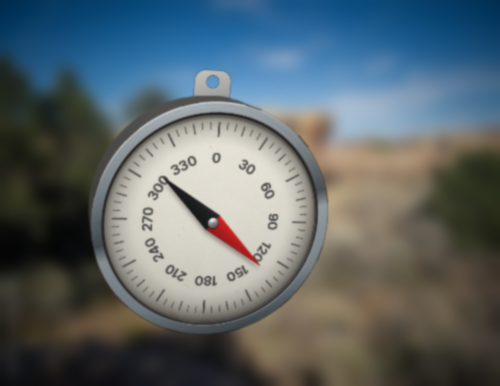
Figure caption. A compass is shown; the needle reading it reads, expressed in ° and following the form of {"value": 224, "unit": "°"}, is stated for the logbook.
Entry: {"value": 130, "unit": "°"}
